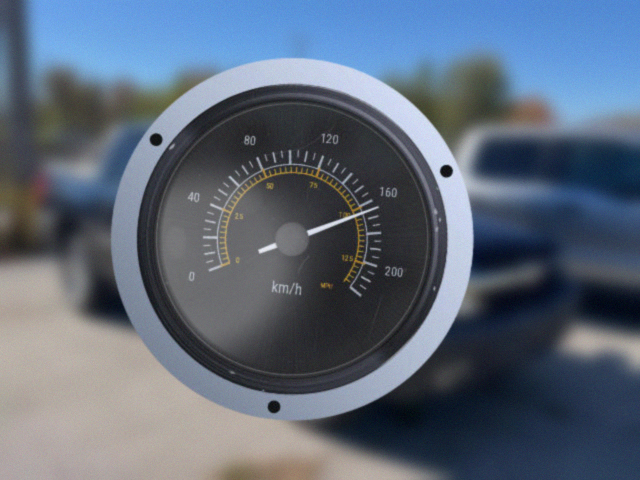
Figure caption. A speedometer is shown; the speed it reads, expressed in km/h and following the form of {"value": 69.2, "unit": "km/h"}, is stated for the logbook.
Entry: {"value": 165, "unit": "km/h"}
